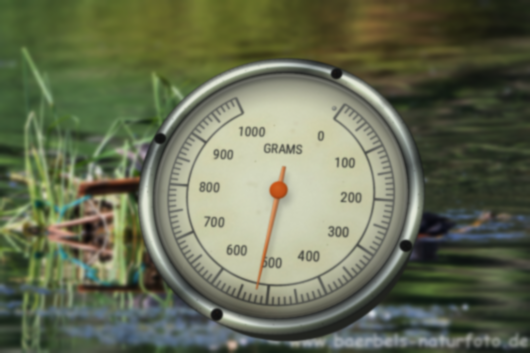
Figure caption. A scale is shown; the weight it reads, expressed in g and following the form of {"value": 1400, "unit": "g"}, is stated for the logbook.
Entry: {"value": 520, "unit": "g"}
